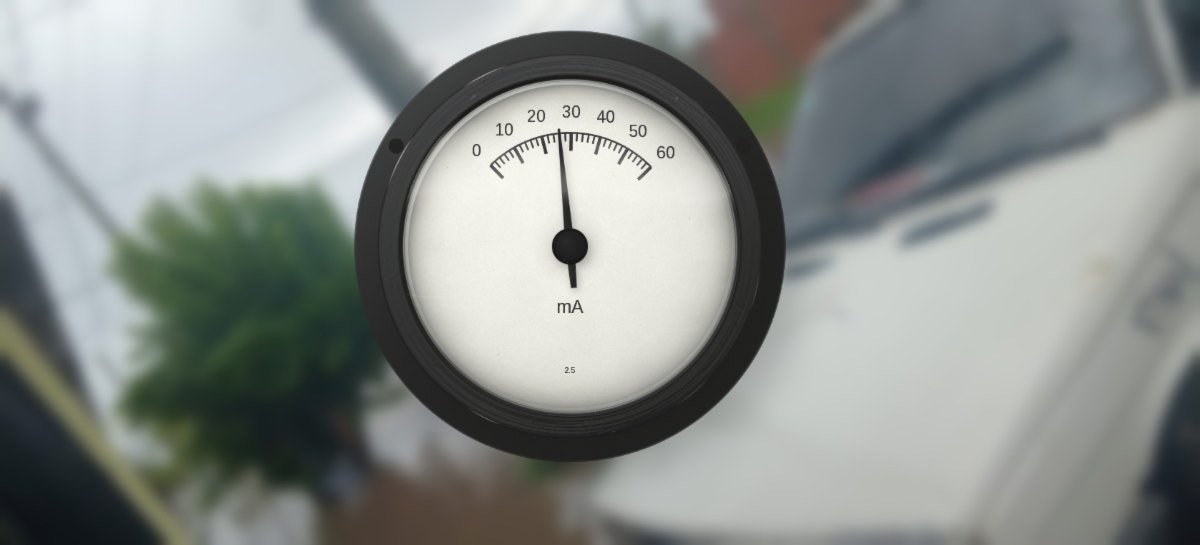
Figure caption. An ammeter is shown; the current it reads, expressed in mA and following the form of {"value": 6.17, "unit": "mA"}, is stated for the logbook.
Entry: {"value": 26, "unit": "mA"}
